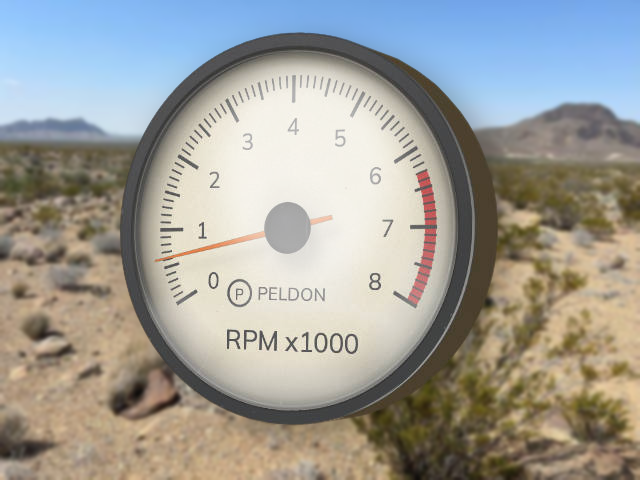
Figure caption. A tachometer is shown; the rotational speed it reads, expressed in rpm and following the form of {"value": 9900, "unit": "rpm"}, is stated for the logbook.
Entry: {"value": 600, "unit": "rpm"}
